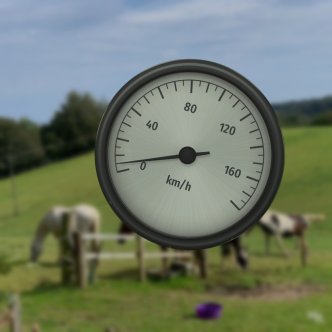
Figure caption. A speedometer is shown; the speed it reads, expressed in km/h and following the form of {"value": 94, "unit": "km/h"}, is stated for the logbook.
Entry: {"value": 5, "unit": "km/h"}
